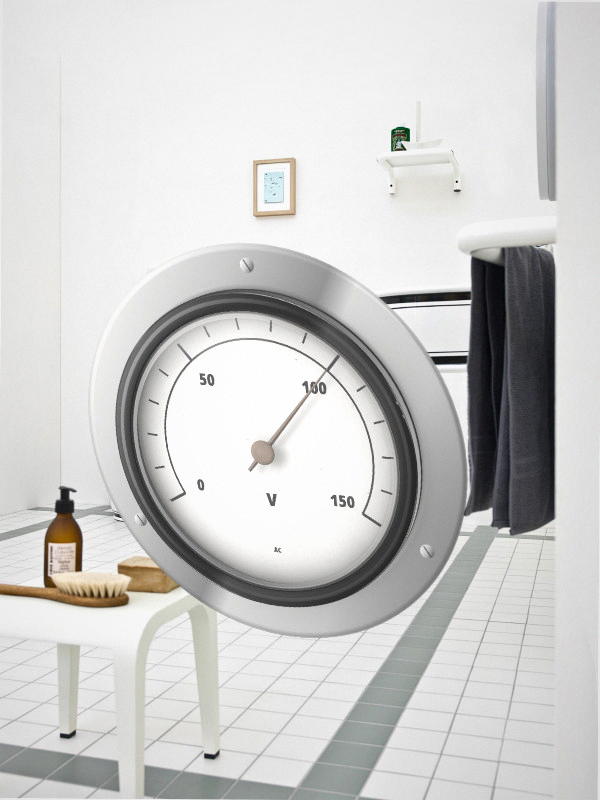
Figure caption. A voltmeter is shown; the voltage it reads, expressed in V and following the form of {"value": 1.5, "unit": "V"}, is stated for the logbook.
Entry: {"value": 100, "unit": "V"}
